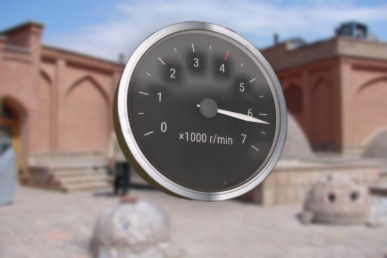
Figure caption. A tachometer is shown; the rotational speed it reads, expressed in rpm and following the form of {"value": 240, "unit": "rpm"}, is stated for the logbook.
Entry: {"value": 6250, "unit": "rpm"}
